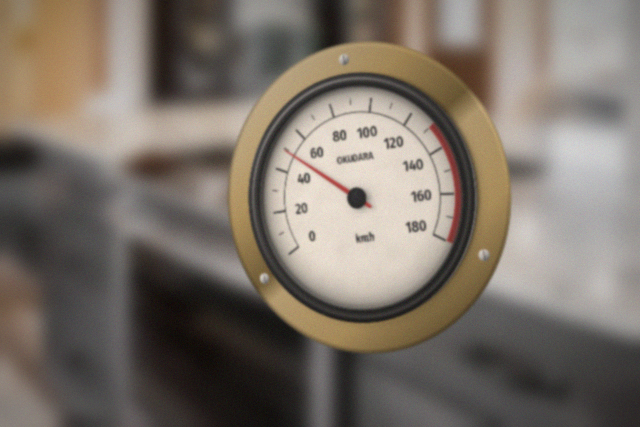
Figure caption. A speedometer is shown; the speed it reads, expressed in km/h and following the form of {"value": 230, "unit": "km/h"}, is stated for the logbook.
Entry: {"value": 50, "unit": "km/h"}
